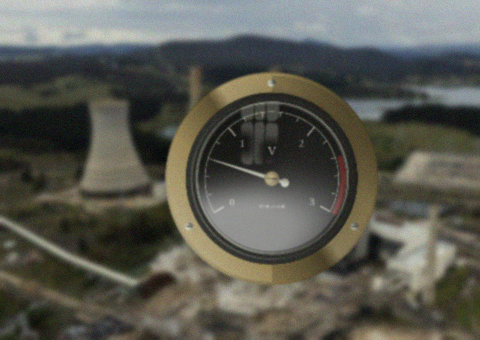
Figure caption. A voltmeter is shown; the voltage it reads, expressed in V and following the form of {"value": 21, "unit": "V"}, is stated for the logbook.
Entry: {"value": 0.6, "unit": "V"}
